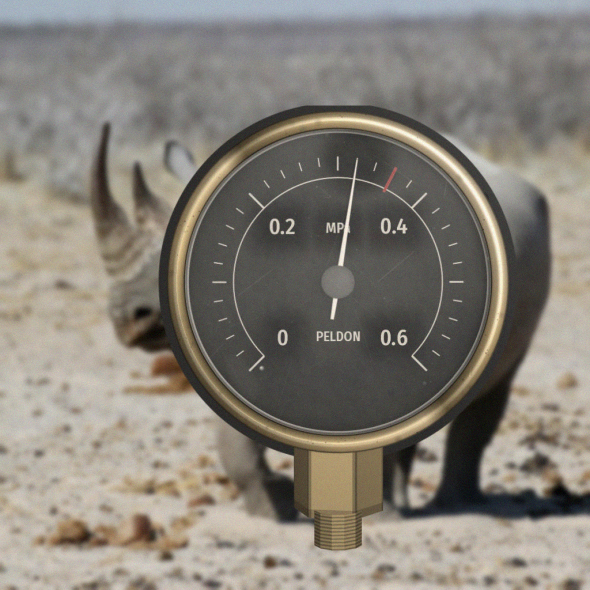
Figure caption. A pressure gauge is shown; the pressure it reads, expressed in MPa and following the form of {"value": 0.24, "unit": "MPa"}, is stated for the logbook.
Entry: {"value": 0.32, "unit": "MPa"}
